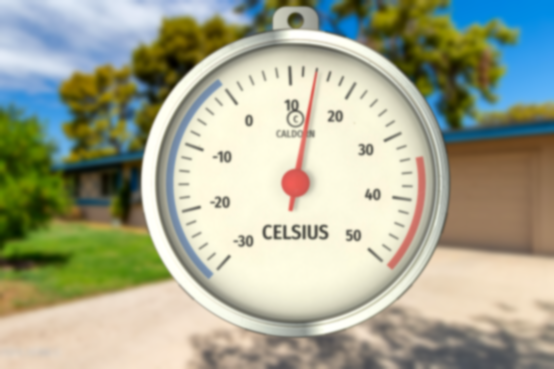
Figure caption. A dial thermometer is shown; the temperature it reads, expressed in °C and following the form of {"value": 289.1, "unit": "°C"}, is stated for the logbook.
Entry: {"value": 14, "unit": "°C"}
